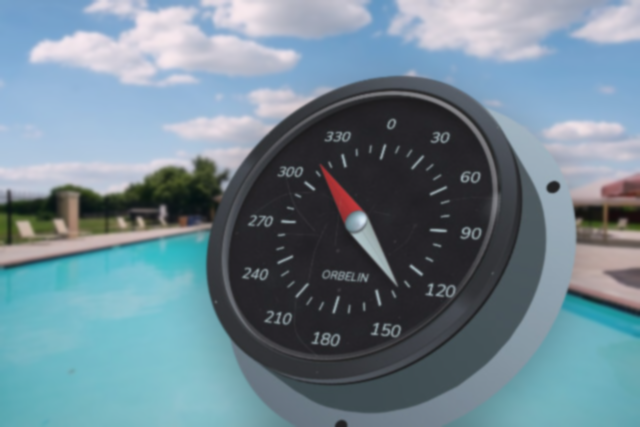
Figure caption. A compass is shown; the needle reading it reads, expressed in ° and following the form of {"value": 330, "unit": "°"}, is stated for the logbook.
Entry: {"value": 315, "unit": "°"}
